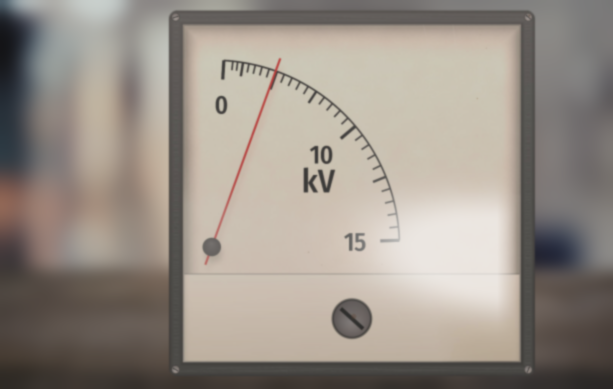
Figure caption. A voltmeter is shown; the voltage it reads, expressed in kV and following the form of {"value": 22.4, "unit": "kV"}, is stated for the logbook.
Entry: {"value": 5, "unit": "kV"}
